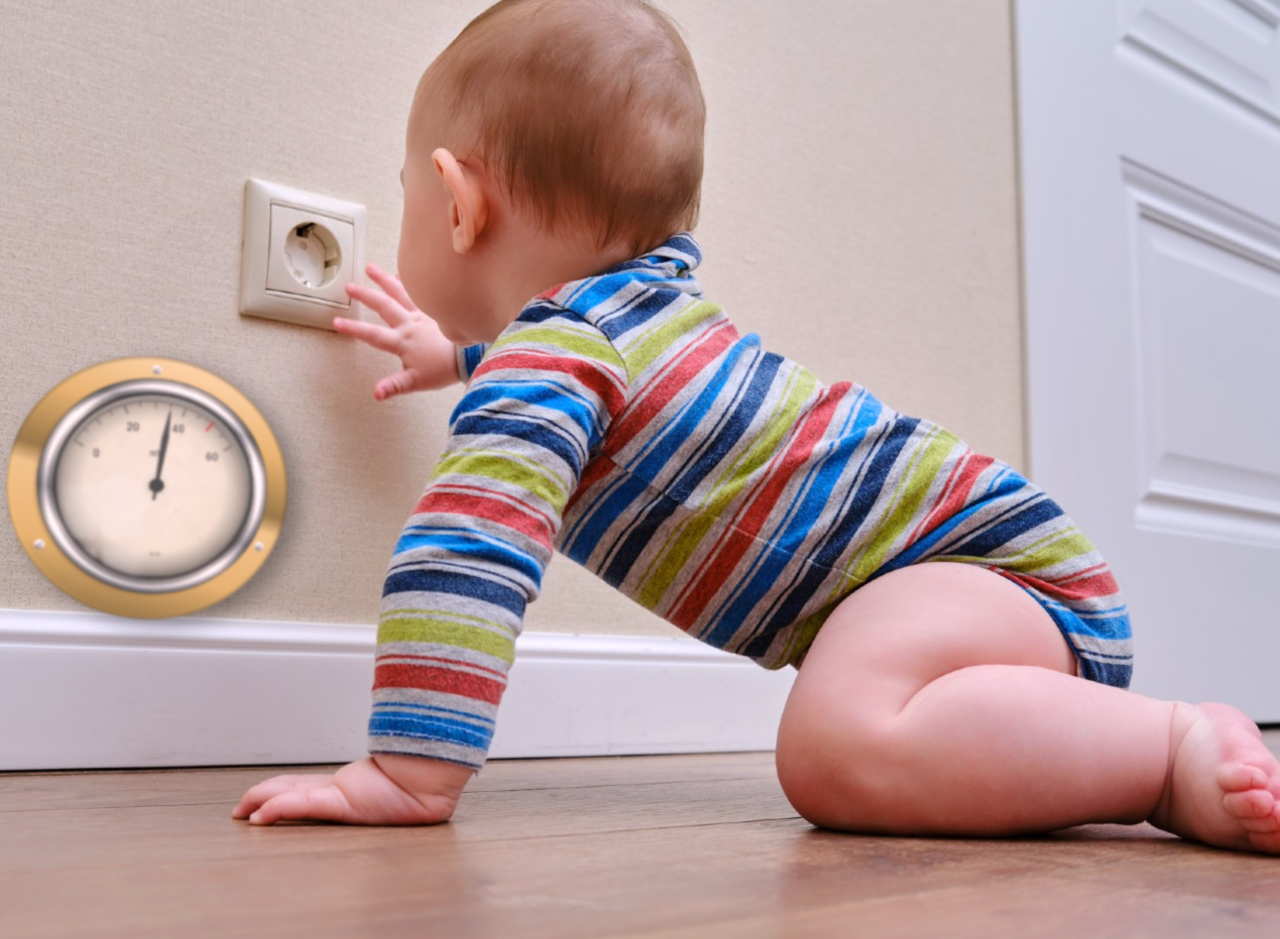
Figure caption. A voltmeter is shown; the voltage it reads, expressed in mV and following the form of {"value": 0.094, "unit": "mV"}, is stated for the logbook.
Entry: {"value": 35, "unit": "mV"}
